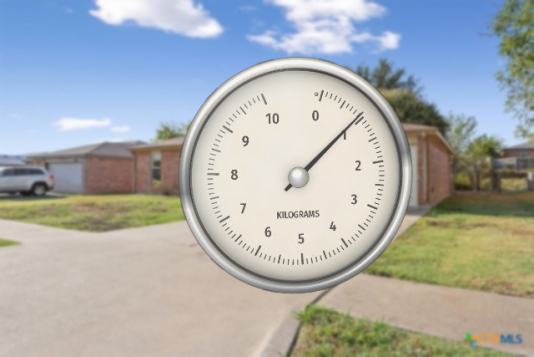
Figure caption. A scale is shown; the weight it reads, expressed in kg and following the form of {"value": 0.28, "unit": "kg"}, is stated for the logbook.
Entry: {"value": 0.9, "unit": "kg"}
